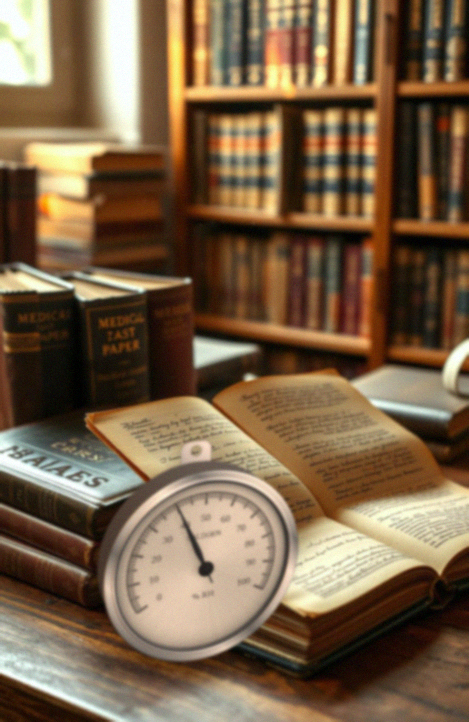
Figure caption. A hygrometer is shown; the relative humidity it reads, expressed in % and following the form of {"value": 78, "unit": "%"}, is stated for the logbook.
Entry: {"value": 40, "unit": "%"}
